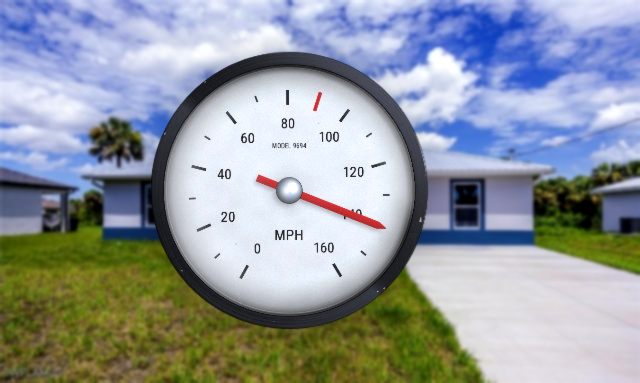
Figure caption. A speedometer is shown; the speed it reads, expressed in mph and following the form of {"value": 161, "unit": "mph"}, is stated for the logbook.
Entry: {"value": 140, "unit": "mph"}
